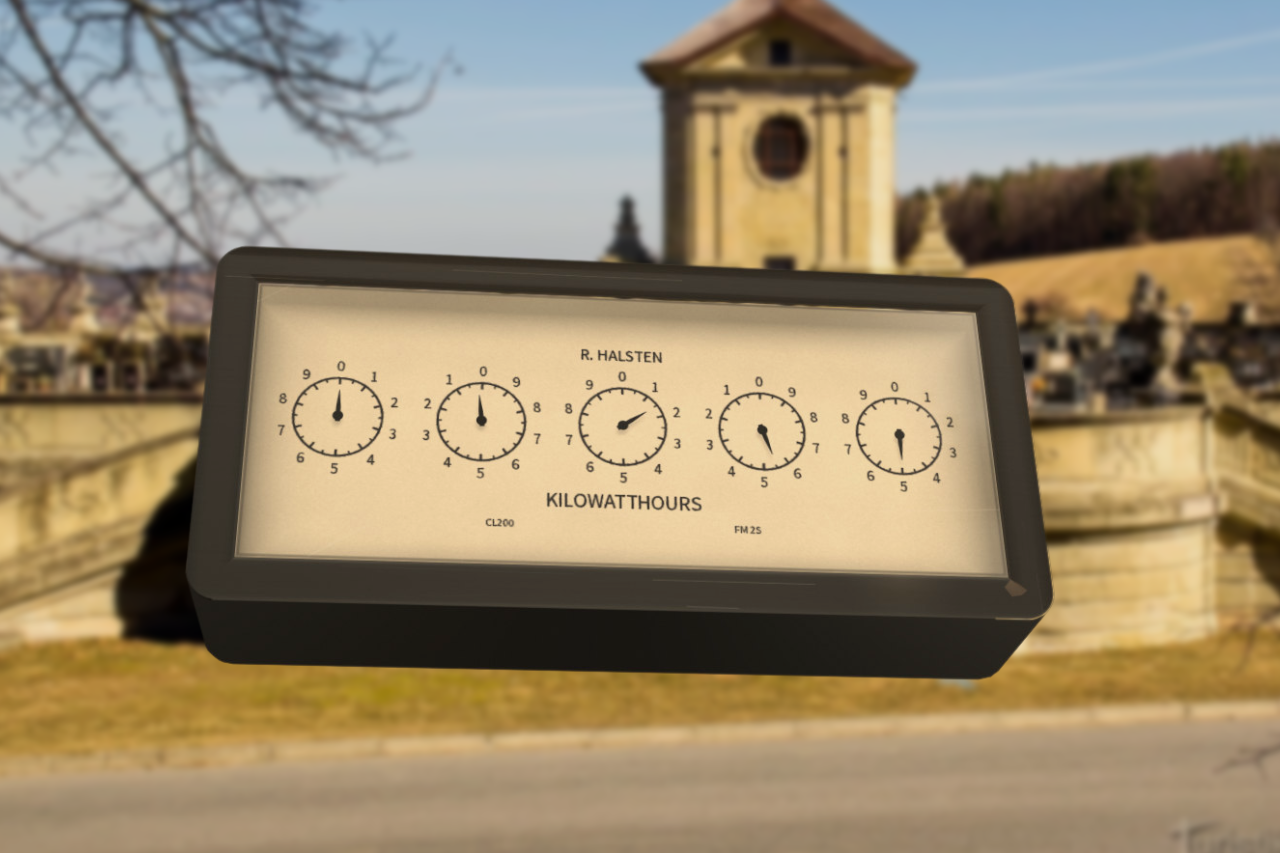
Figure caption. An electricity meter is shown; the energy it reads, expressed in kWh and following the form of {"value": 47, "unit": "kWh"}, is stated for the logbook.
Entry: {"value": 155, "unit": "kWh"}
